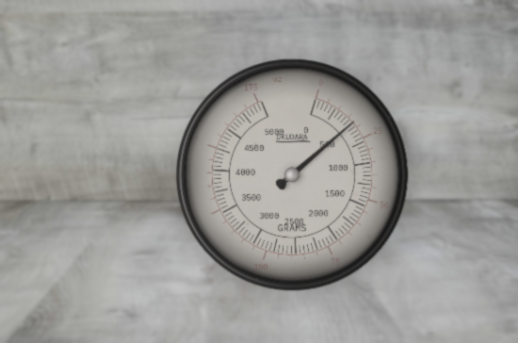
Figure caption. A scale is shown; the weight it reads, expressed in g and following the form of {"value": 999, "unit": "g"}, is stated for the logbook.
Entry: {"value": 500, "unit": "g"}
